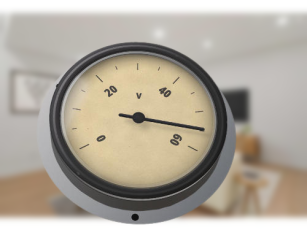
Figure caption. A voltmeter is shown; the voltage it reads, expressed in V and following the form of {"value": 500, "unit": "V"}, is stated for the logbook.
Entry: {"value": 55, "unit": "V"}
